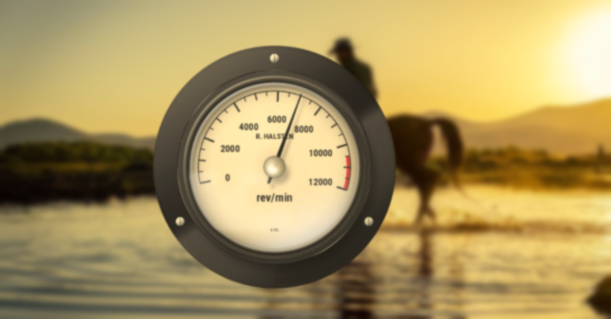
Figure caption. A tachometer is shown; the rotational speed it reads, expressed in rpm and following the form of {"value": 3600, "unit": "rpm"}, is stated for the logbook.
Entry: {"value": 7000, "unit": "rpm"}
